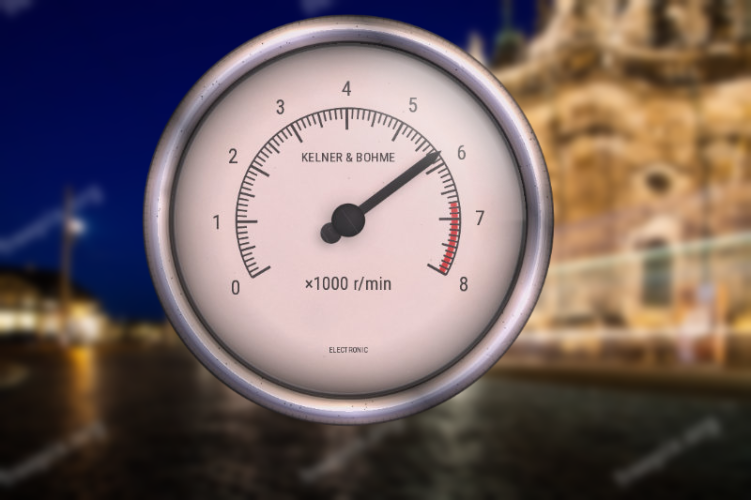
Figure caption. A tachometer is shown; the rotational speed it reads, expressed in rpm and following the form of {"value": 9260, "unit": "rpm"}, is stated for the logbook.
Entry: {"value": 5800, "unit": "rpm"}
